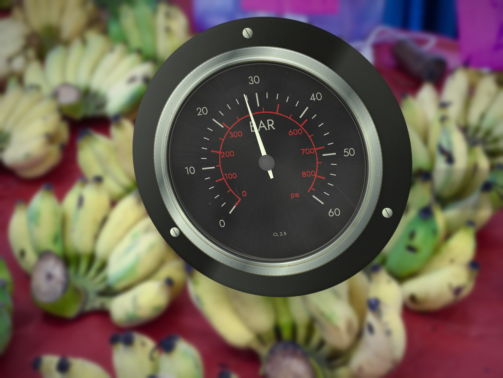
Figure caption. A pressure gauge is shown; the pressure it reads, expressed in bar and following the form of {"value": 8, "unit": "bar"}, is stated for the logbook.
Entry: {"value": 28, "unit": "bar"}
